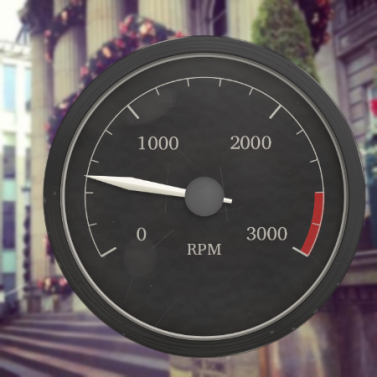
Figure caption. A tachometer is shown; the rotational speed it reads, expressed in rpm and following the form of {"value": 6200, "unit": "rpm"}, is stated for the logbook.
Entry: {"value": 500, "unit": "rpm"}
